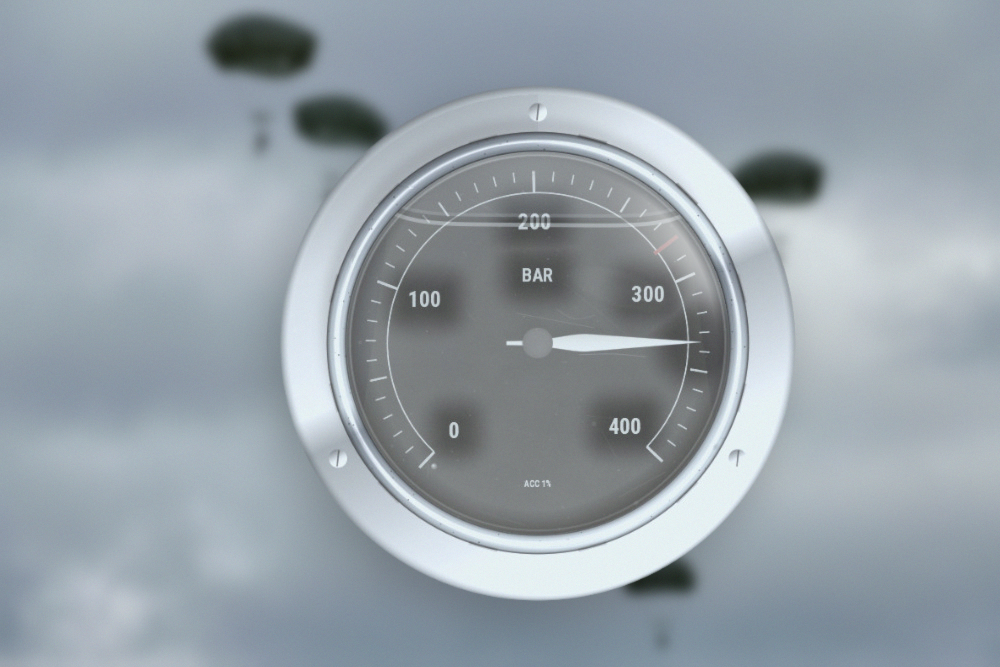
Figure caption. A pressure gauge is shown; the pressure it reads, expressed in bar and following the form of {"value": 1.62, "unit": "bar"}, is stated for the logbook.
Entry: {"value": 335, "unit": "bar"}
